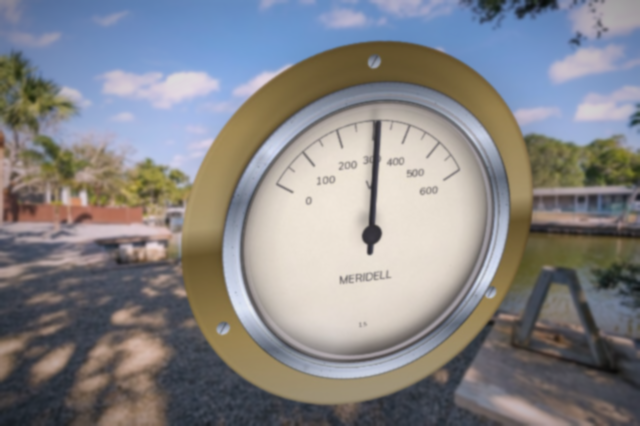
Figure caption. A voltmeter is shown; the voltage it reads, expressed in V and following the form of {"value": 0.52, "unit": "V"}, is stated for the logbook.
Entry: {"value": 300, "unit": "V"}
